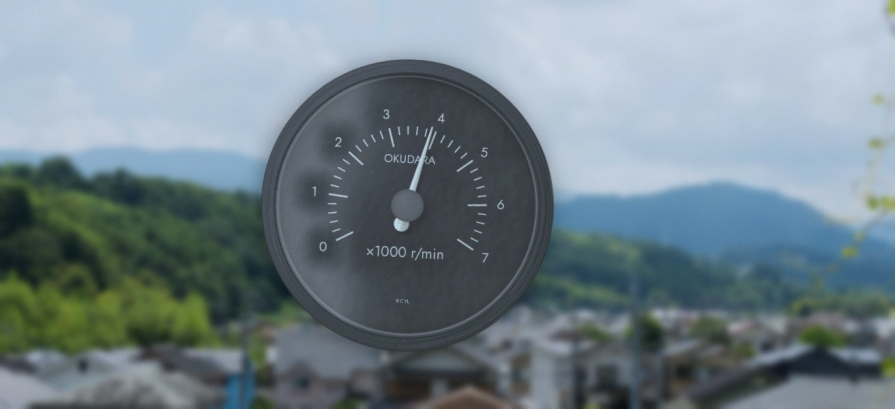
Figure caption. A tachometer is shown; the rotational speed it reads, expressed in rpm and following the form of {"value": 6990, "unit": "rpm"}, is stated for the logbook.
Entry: {"value": 3900, "unit": "rpm"}
